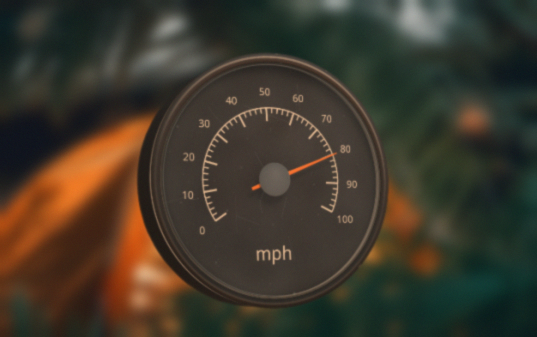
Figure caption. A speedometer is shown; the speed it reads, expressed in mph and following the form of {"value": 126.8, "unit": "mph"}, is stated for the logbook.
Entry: {"value": 80, "unit": "mph"}
